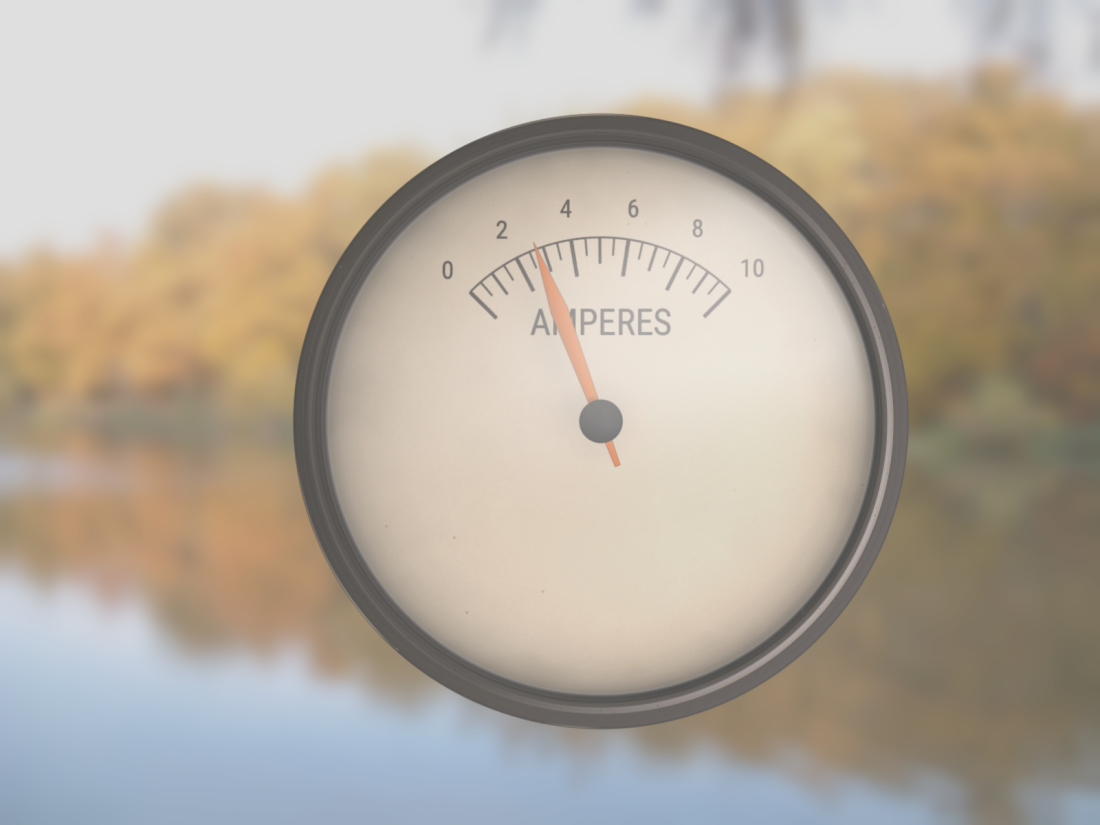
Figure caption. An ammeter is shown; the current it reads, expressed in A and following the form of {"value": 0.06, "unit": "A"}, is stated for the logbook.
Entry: {"value": 2.75, "unit": "A"}
